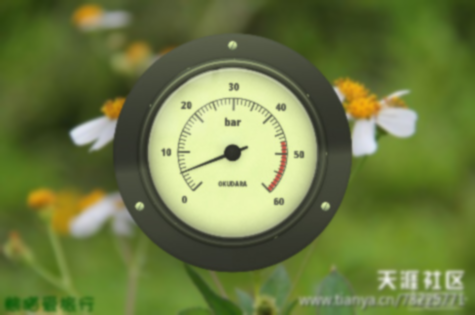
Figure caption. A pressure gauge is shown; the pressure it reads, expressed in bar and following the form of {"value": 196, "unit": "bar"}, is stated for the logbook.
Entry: {"value": 5, "unit": "bar"}
